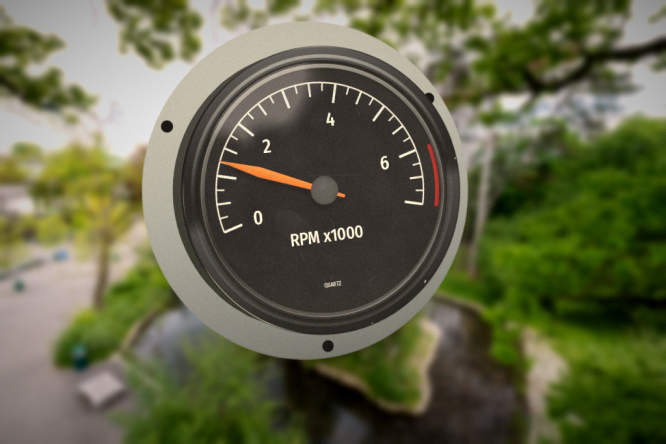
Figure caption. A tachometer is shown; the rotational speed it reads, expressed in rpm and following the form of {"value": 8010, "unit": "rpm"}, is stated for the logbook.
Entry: {"value": 1250, "unit": "rpm"}
